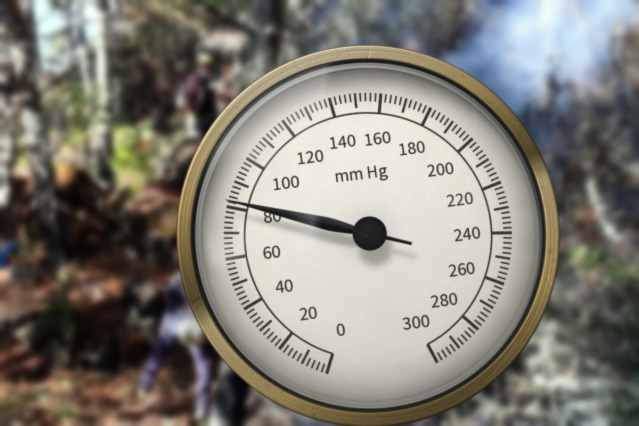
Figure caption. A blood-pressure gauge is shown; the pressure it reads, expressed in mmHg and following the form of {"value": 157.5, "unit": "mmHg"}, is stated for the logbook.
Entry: {"value": 82, "unit": "mmHg"}
